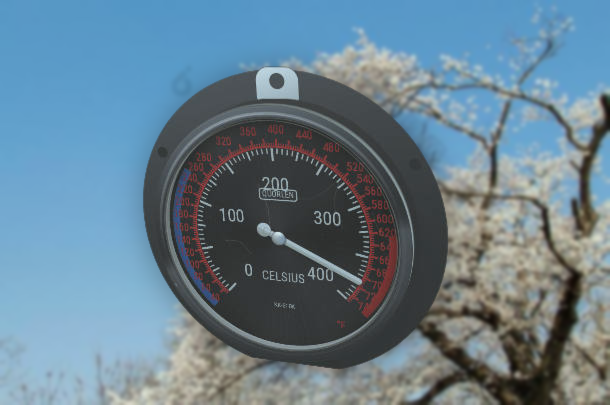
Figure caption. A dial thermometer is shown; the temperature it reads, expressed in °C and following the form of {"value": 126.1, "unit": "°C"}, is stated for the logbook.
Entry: {"value": 375, "unit": "°C"}
